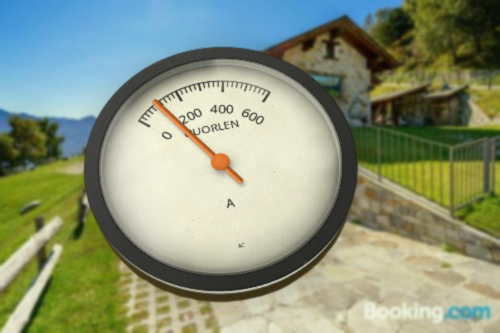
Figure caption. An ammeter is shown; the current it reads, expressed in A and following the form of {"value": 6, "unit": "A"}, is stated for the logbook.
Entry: {"value": 100, "unit": "A"}
